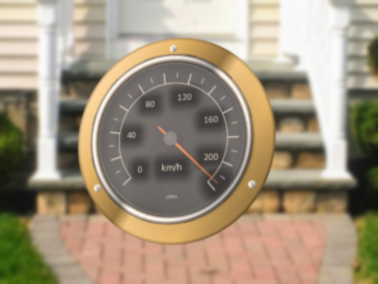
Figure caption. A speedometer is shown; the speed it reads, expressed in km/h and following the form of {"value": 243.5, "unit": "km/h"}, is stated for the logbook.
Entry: {"value": 215, "unit": "km/h"}
